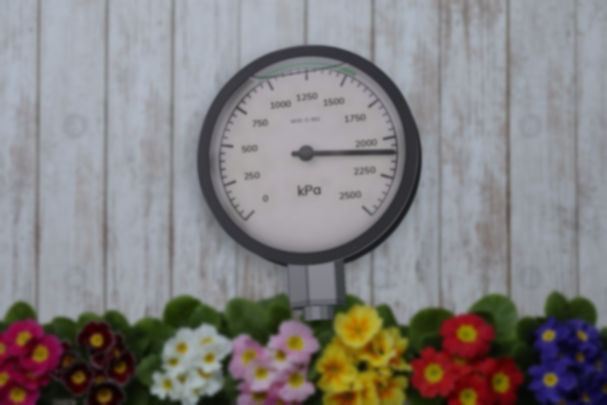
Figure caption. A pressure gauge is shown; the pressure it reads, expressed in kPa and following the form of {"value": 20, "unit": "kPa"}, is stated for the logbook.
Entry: {"value": 2100, "unit": "kPa"}
